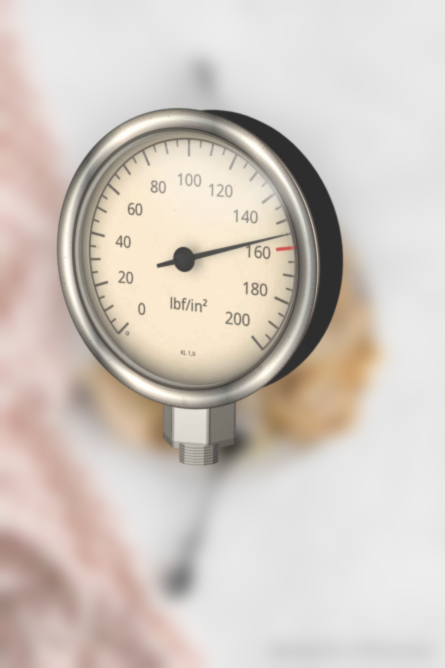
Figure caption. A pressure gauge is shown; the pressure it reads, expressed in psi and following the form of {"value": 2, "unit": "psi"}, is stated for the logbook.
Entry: {"value": 155, "unit": "psi"}
